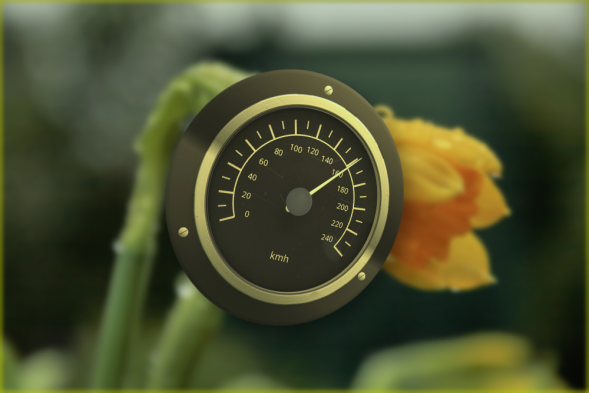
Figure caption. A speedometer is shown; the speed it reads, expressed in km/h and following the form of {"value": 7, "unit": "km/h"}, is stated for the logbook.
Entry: {"value": 160, "unit": "km/h"}
